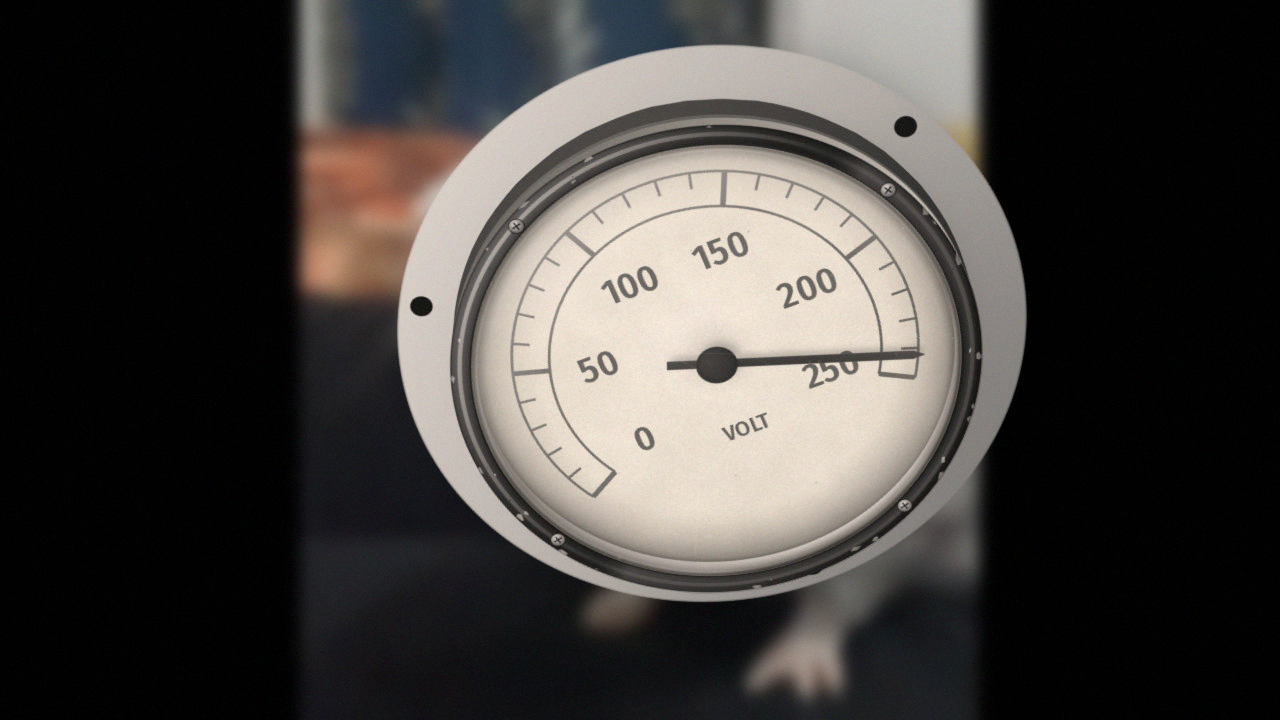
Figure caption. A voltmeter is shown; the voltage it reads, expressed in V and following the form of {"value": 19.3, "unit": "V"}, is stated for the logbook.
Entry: {"value": 240, "unit": "V"}
